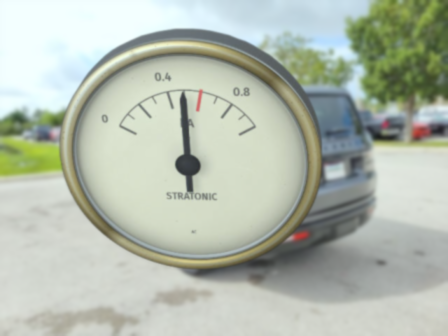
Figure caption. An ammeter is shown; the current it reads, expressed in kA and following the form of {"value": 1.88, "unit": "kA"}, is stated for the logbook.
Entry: {"value": 0.5, "unit": "kA"}
